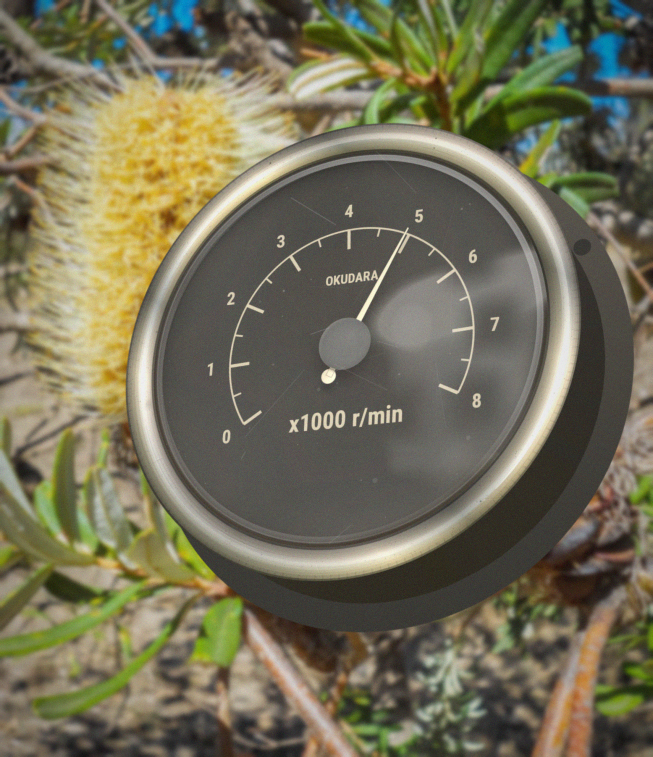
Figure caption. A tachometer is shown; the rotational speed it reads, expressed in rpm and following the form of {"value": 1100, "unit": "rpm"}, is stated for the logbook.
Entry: {"value": 5000, "unit": "rpm"}
